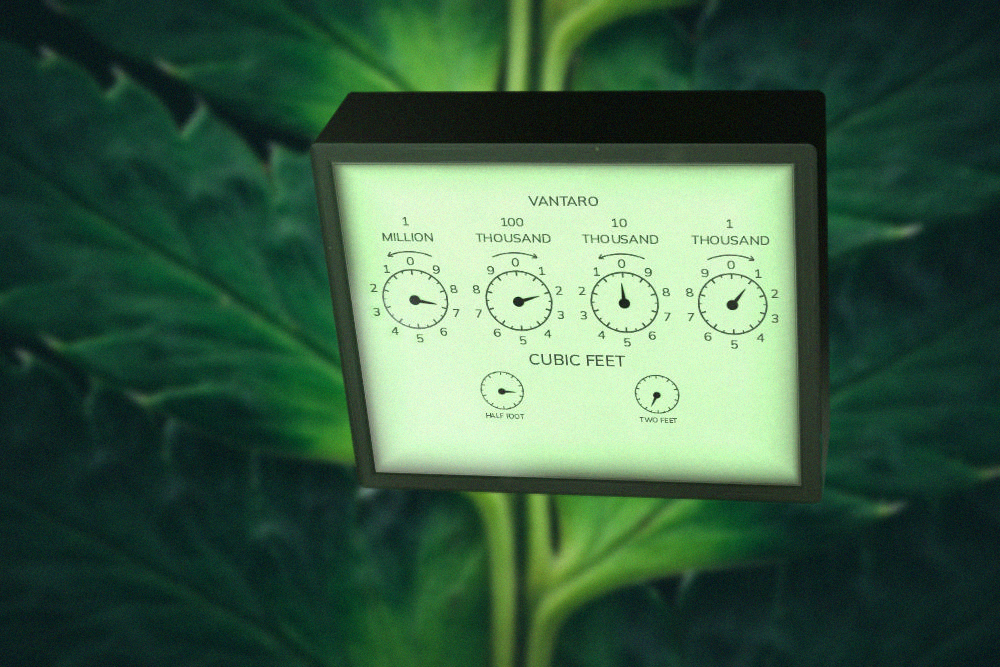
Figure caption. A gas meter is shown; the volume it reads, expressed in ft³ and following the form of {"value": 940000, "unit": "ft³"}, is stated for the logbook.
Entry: {"value": 720100, "unit": "ft³"}
